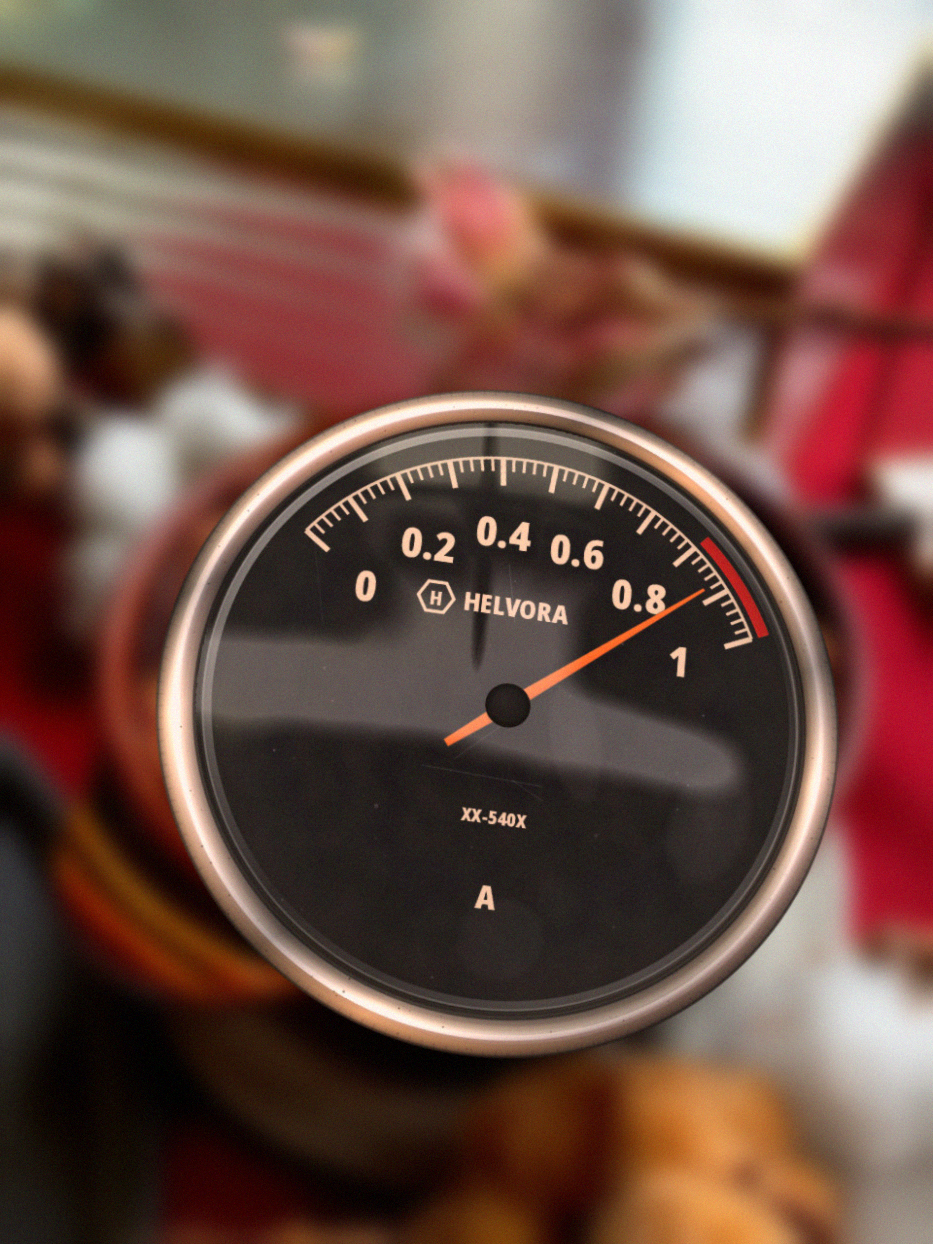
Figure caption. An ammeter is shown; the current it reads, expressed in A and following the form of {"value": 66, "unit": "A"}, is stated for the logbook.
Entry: {"value": 0.88, "unit": "A"}
